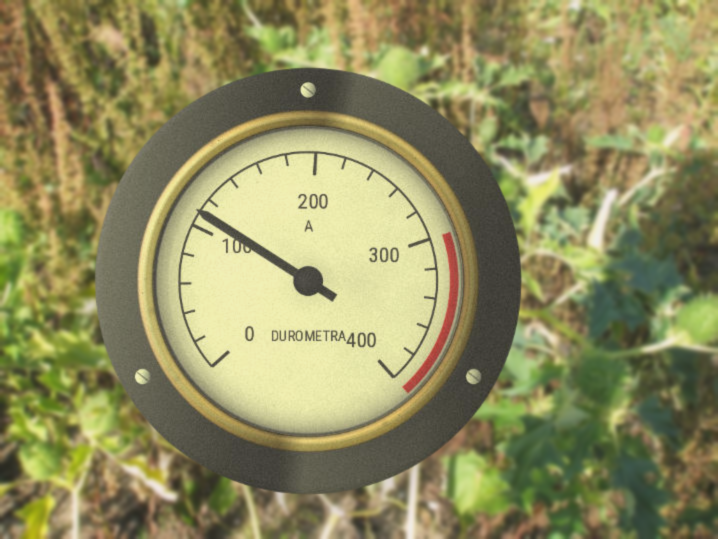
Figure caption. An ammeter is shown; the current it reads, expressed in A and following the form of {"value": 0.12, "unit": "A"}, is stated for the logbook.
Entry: {"value": 110, "unit": "A"}
